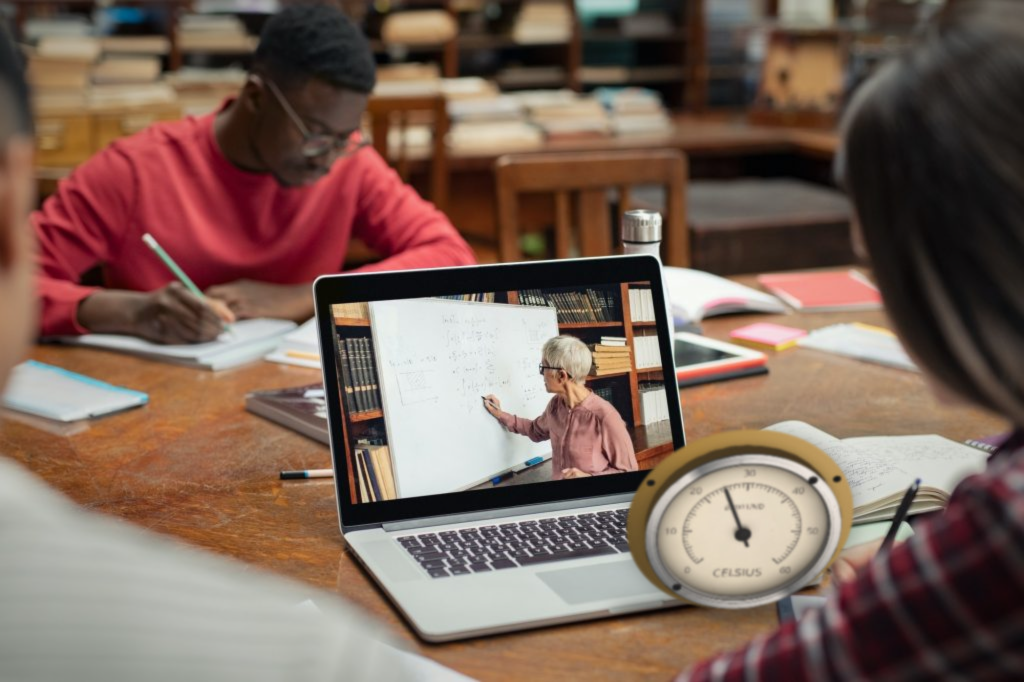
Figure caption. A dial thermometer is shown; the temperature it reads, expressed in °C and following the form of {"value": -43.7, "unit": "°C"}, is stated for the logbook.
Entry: {"value": 25, "unit": "°C"}
